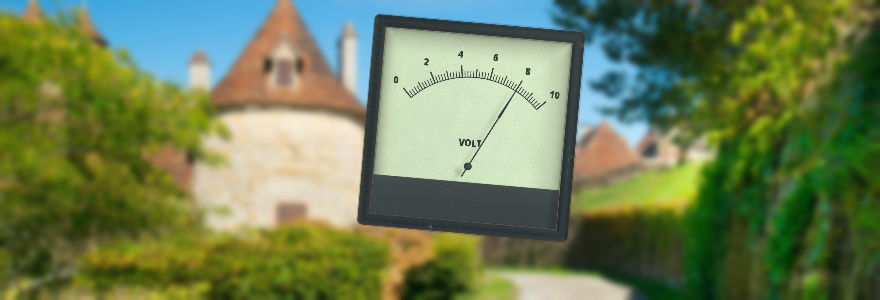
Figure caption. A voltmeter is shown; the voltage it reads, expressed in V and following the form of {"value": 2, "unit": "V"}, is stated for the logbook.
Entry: {"value": 8, "unit": "V"}
